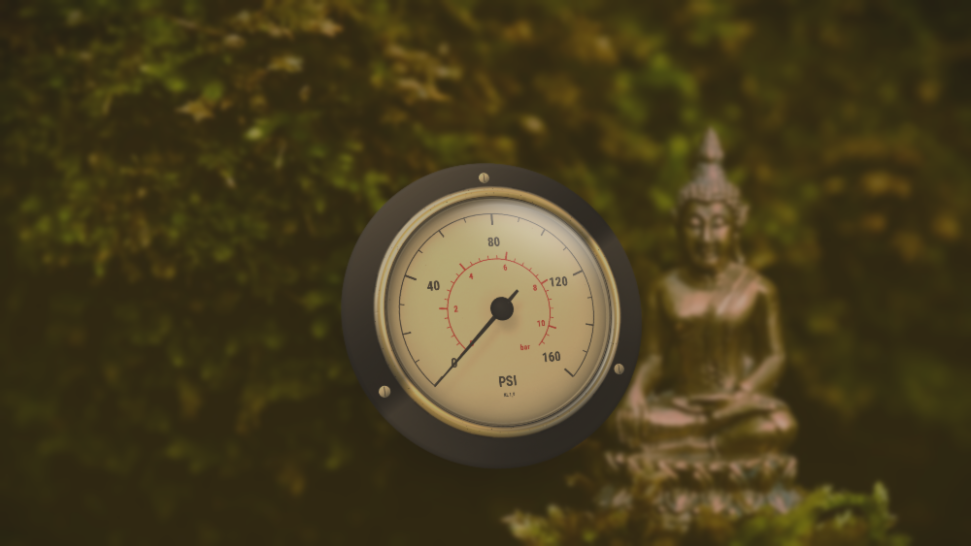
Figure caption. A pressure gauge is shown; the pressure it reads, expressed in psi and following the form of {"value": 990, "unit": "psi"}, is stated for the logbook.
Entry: {"value": 0, "unit": "psi"}
